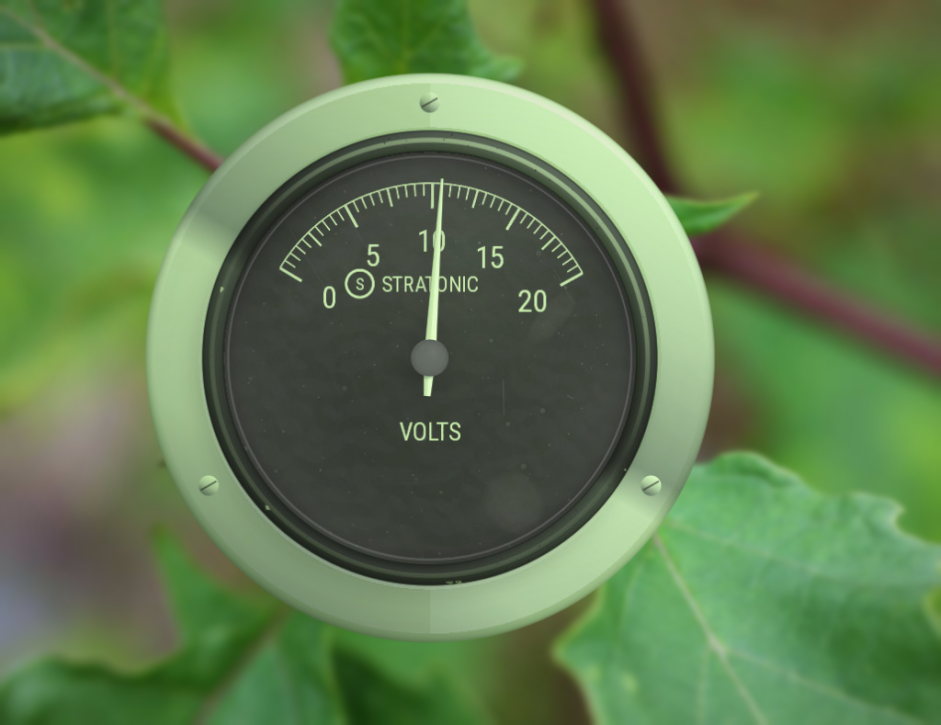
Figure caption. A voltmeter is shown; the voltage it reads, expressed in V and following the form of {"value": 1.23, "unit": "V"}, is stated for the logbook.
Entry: {"value": 10.5, "unit": "V"}
